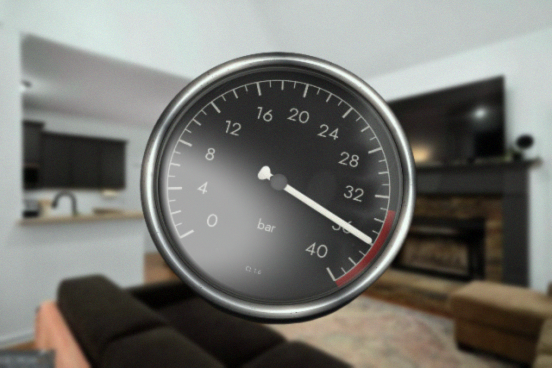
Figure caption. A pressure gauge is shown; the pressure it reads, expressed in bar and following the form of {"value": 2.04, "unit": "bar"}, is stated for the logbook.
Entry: {"value": 36, "unit": "bar"}
